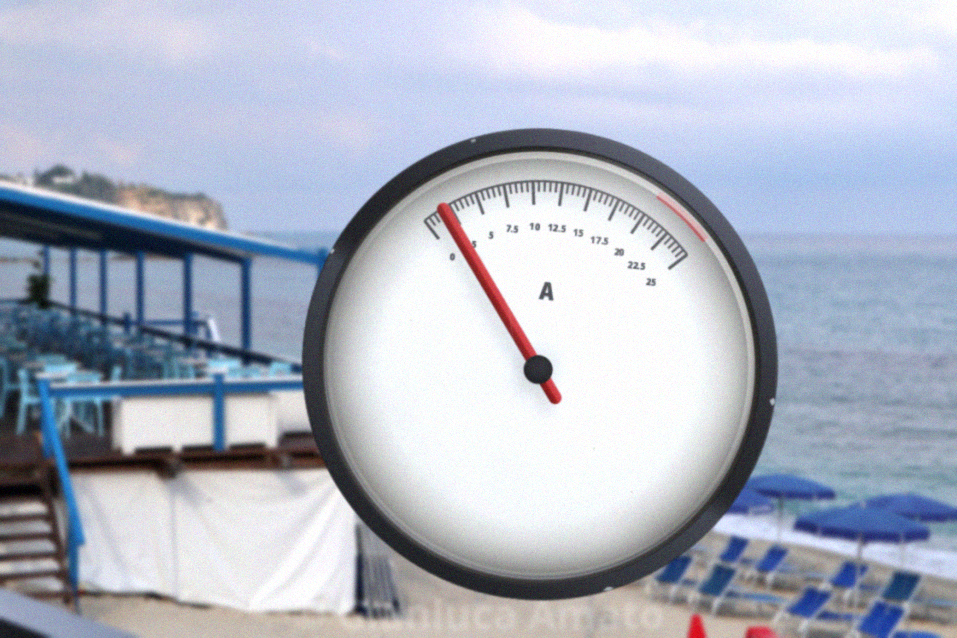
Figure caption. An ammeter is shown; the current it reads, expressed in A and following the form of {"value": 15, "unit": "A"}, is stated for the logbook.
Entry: {"value": 2, "unit": "A"}
